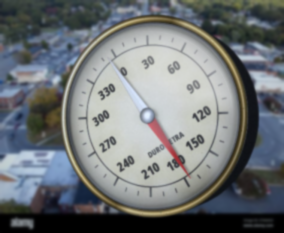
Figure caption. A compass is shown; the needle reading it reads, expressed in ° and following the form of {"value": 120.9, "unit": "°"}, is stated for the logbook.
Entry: {"value": 175, "unit": "°"}
